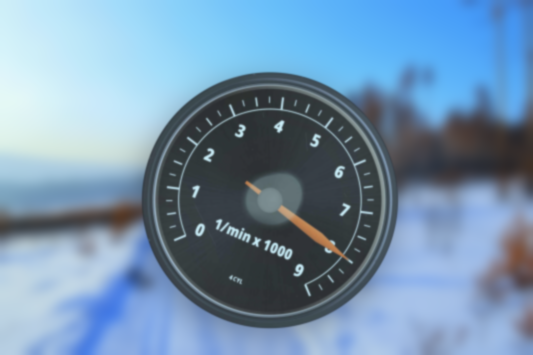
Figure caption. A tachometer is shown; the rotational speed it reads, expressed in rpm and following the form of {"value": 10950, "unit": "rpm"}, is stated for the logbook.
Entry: {"value": 8000, "unit": "rpm"}
